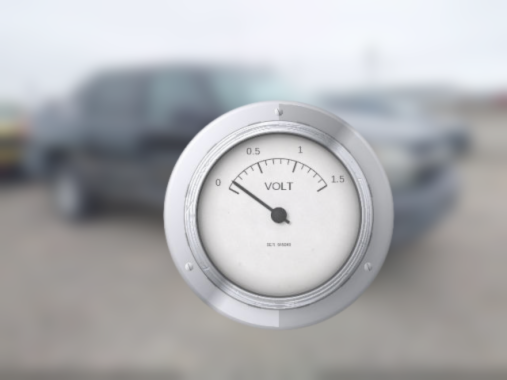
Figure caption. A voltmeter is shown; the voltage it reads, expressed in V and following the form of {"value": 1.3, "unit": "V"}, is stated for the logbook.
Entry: {"value": 0.1, "unit": "V"}
